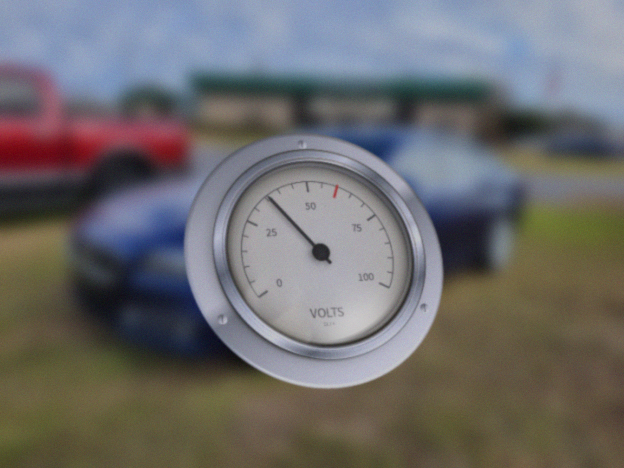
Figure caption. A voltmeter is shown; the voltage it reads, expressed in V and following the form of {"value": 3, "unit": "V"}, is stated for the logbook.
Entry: {"value": 35, "unit": "V"}
